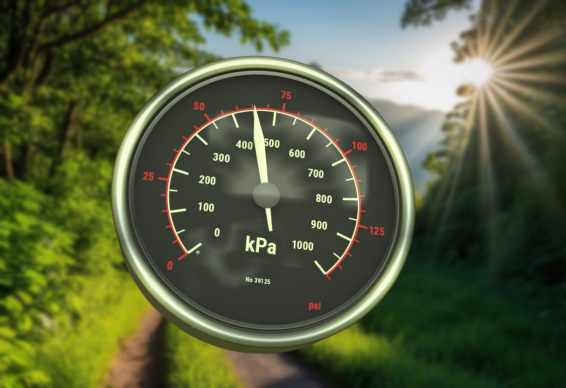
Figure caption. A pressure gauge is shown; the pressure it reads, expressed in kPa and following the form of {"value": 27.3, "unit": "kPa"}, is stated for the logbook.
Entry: {"value": 450, "unit": "kPa"}
